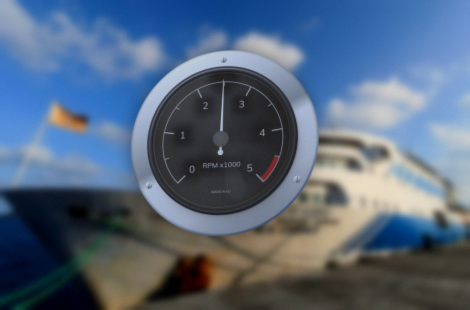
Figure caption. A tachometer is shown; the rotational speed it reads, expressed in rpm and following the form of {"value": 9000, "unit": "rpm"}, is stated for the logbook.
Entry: {"value": 2500, "unit": "rpm"}
